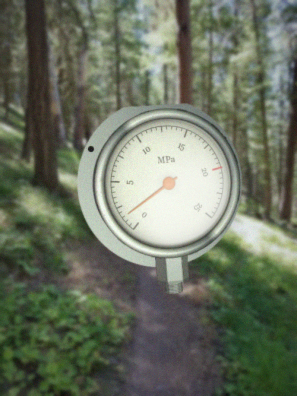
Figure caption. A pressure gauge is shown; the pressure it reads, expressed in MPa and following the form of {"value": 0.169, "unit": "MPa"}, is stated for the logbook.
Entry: {"value": 1.5, "unit": "MPa"}
